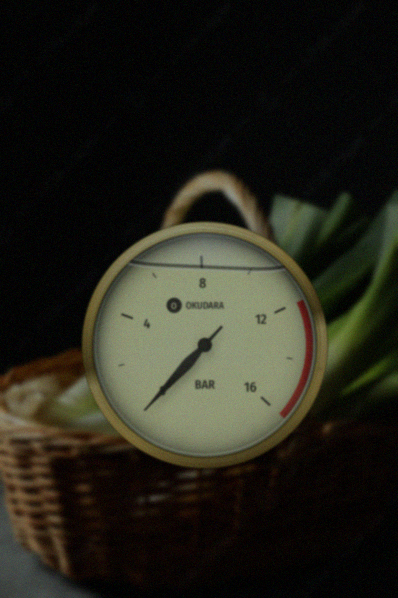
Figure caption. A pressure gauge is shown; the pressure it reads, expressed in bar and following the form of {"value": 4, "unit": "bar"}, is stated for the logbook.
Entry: {"value": 0, "unit": "bar"}
